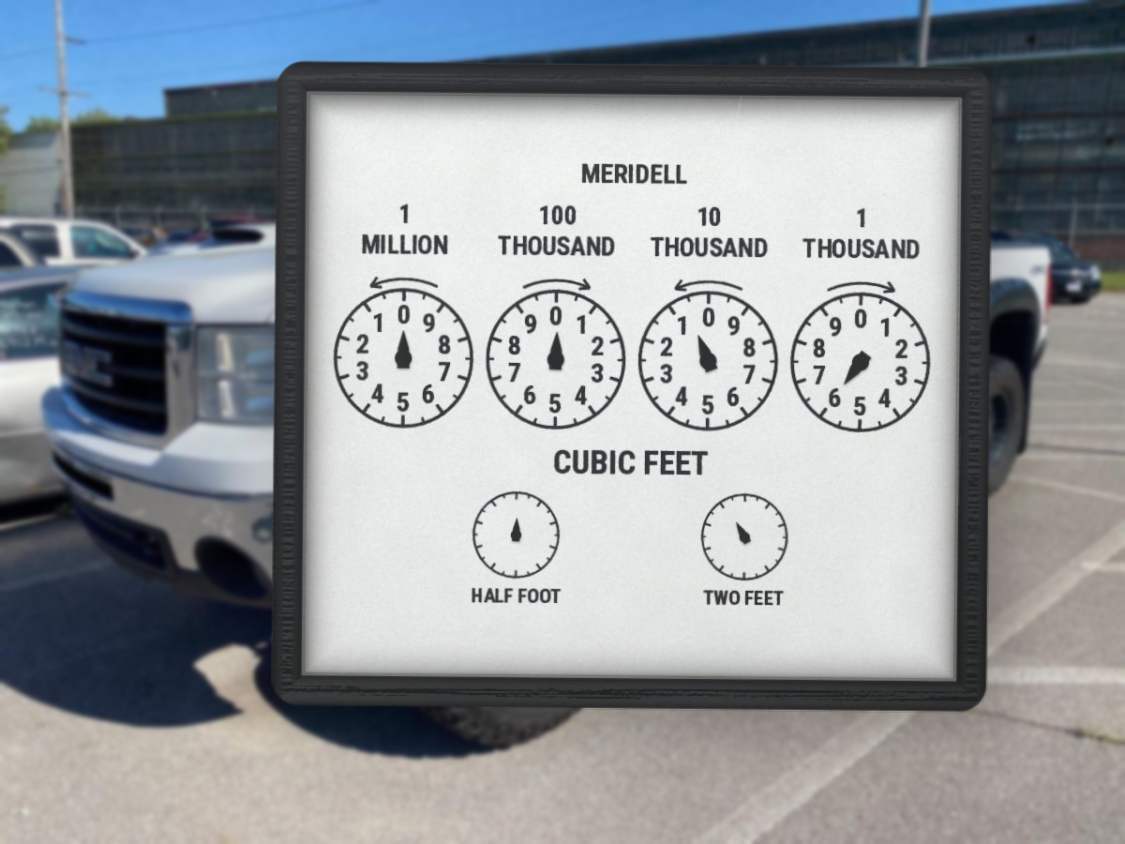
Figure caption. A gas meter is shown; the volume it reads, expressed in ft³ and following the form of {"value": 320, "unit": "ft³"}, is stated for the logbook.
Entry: {"value": 600, "unit": "ft³"}
